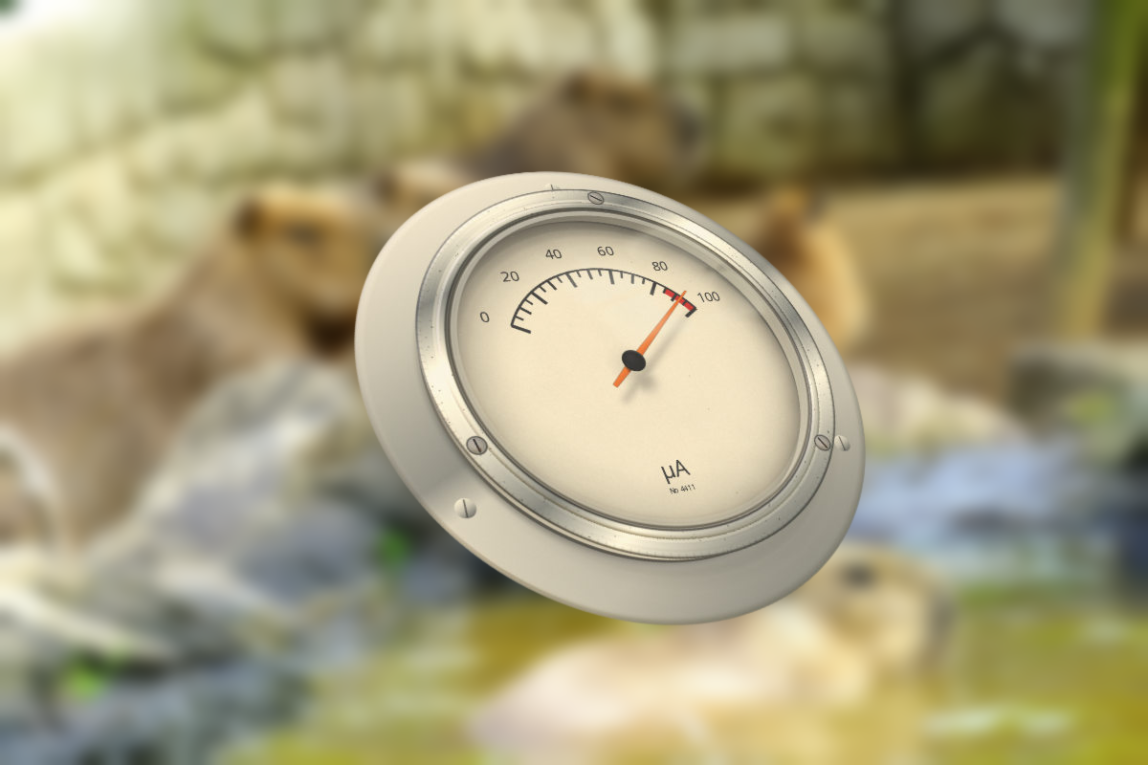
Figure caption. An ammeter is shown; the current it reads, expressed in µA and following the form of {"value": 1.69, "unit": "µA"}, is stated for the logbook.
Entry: {"value": 92.5, "unit": "µA"}
